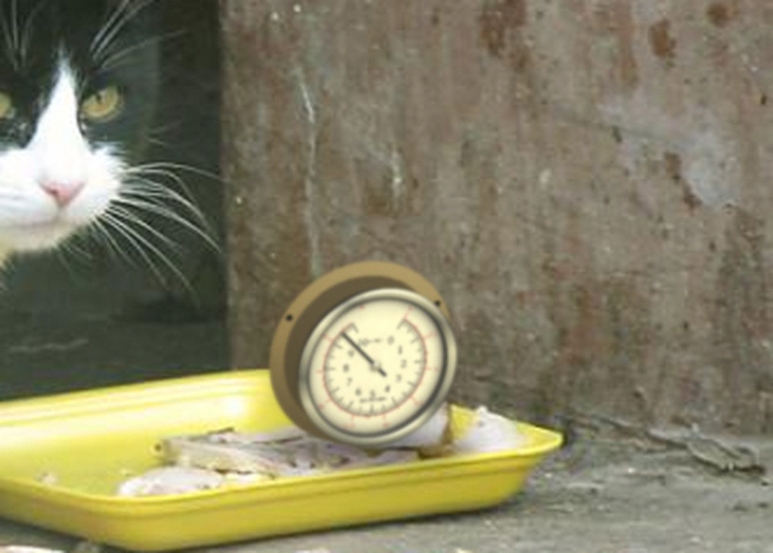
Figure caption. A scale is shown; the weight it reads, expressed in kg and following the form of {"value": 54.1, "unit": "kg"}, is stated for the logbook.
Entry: {"value": 9.5, "unit": "kg"}
